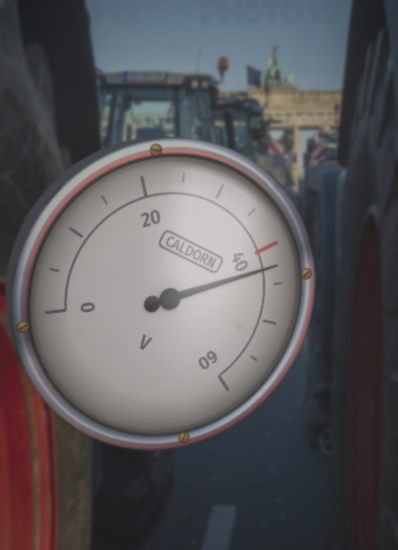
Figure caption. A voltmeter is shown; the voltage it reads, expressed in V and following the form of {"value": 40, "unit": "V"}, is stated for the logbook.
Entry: {"value": 42.5, "unit": "V"}
